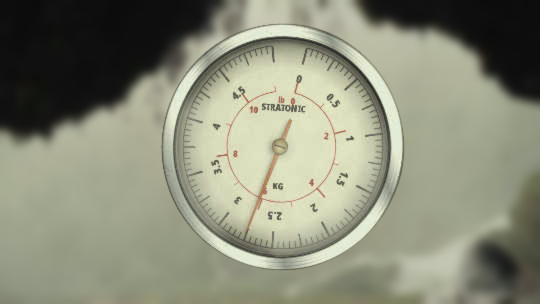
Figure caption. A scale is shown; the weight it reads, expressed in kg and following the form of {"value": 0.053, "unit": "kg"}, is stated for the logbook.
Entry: {"value": 2.75, "unit": "kg"}
